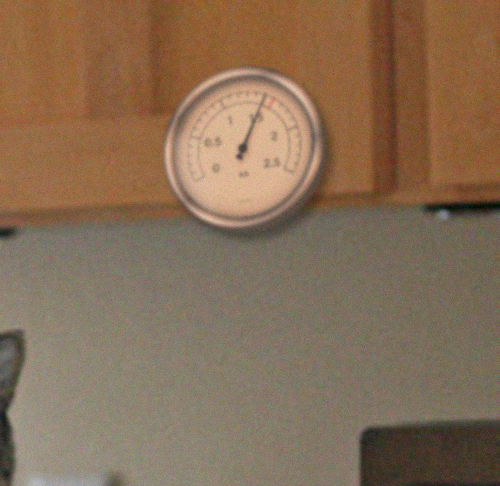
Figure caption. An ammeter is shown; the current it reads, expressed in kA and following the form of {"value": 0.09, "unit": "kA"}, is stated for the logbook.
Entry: {"value": 1.5, "unit": "kA"}
